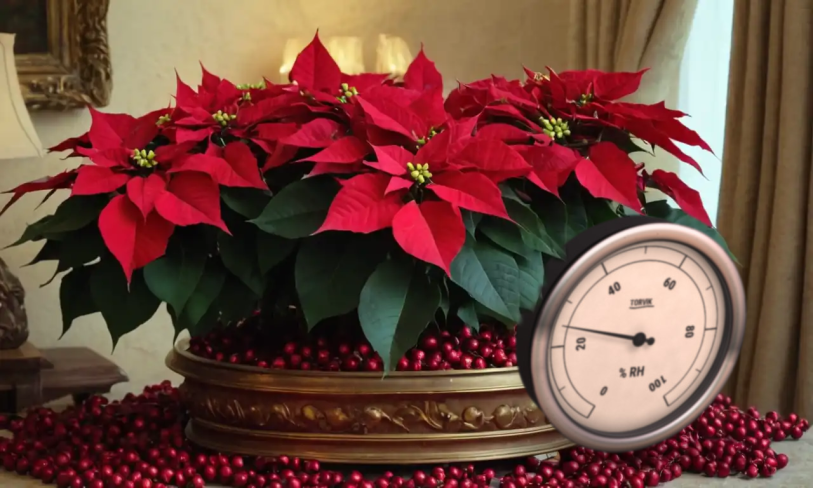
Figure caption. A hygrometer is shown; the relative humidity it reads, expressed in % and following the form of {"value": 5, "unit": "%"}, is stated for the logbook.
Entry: {"value": 25, "unit": "%"}
